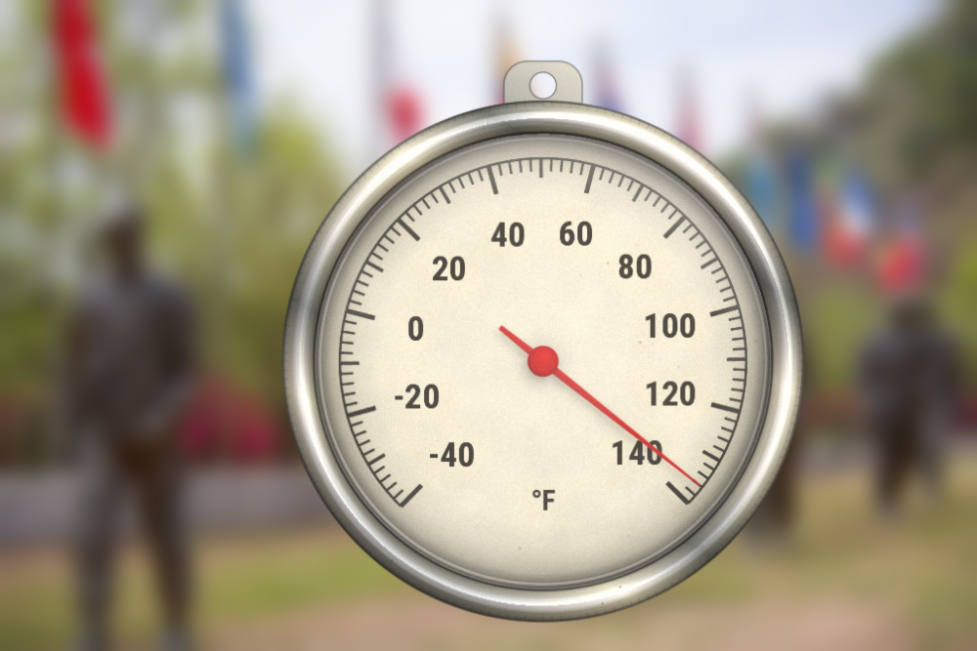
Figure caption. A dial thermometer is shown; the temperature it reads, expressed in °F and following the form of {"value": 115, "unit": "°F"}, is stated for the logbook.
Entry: {"value": 136, "unit": "°F"}
